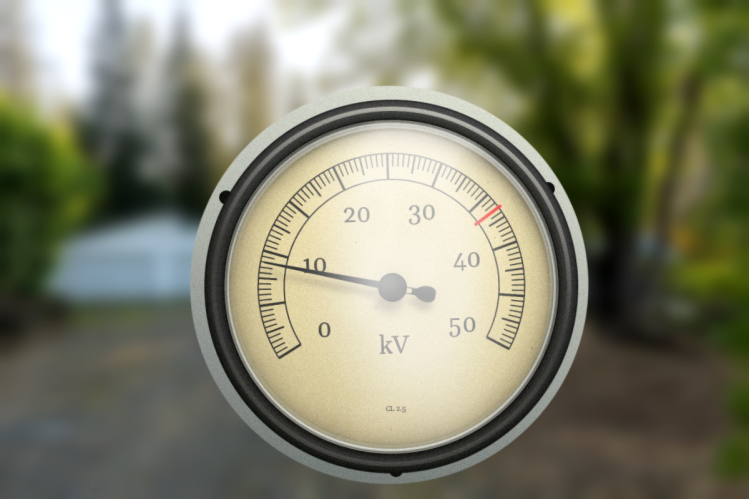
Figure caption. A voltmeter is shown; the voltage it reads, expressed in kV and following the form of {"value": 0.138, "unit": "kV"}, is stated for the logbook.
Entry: {"value": 9, "unit": "kV"}
